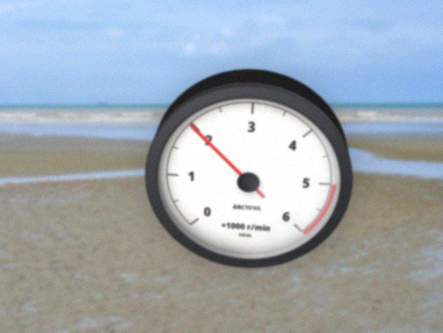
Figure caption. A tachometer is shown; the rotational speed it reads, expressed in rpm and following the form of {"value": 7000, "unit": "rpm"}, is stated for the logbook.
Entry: {"value": 2000, "unit": "rpm"}
